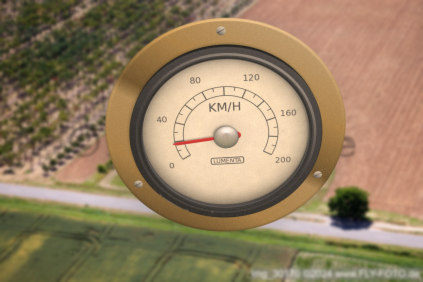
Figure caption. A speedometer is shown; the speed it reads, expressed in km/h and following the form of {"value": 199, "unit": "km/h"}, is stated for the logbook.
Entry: {"value": 20, "unit": "km/h"}
